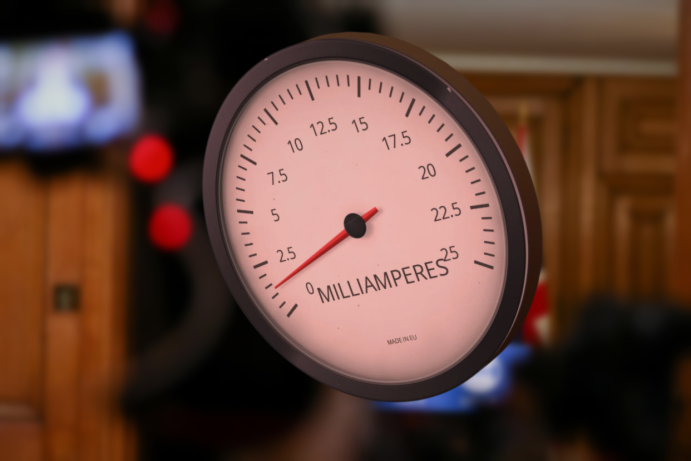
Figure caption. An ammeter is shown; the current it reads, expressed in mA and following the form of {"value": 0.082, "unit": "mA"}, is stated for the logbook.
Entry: {"value": 1.25, "unit": "mA"}
